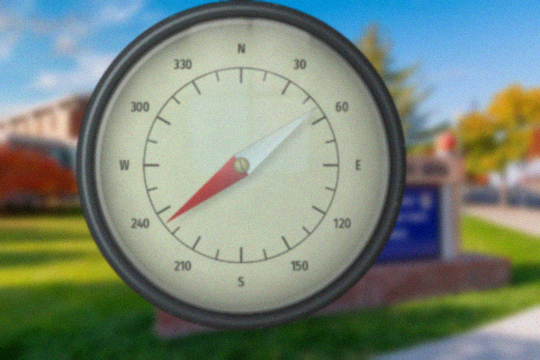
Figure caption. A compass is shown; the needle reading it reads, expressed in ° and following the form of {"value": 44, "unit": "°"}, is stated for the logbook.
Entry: {"value": 232.5, "unit": "°"}
